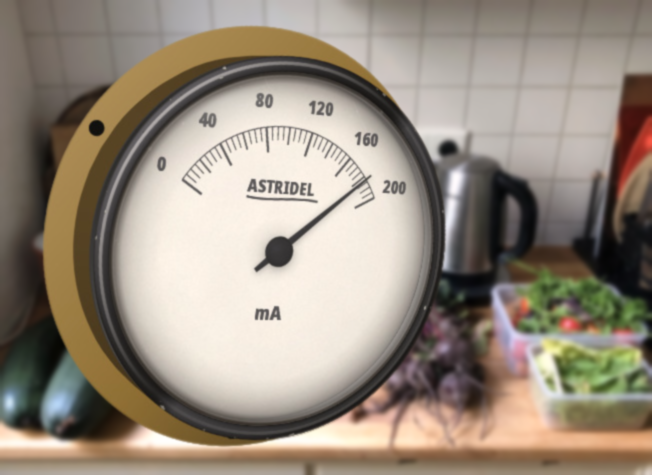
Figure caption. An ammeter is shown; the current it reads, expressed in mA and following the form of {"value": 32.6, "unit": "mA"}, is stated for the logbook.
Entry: {"value": 180, "unit": "mA"}
